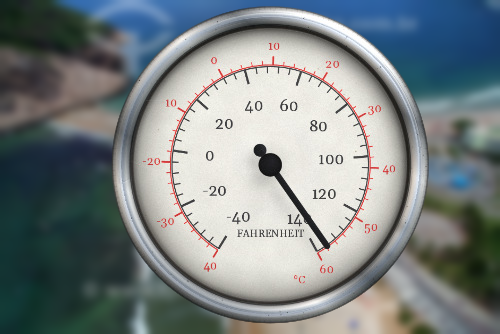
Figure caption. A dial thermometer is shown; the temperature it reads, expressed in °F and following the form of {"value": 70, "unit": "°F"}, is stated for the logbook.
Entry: {"value": 136, "unit": "°F"}
